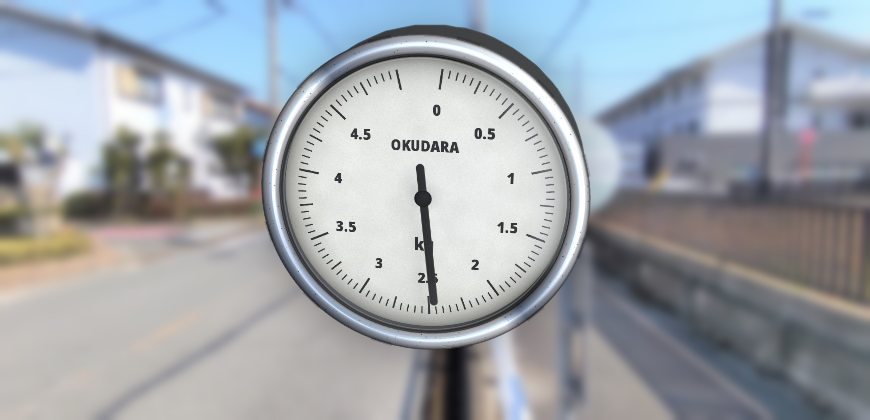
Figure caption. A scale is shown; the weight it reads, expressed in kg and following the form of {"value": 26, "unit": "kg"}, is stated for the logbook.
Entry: {"value": 2.45, "unit": "kg"}
